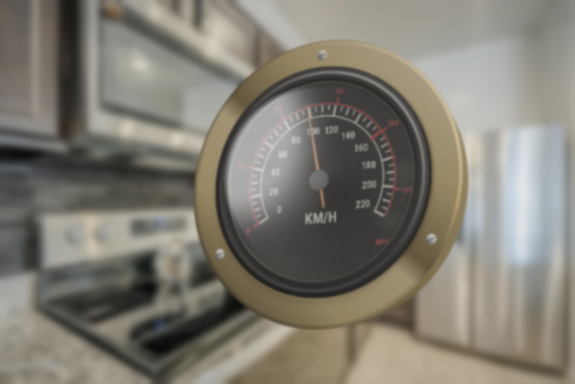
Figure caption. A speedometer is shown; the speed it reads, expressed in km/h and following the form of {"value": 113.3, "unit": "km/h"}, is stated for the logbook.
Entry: {"value": 100, "unit": "km/h"}
